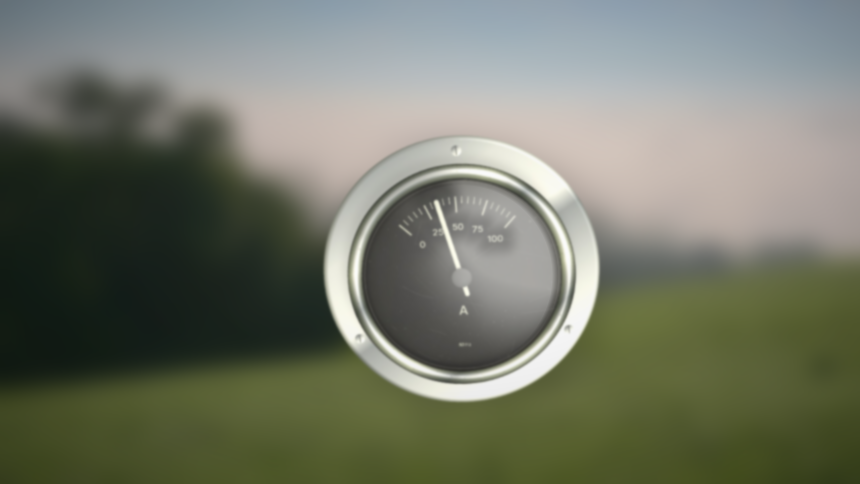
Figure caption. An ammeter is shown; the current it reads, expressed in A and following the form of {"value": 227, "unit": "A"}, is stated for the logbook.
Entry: {"value": 35, "unit": "A"}
